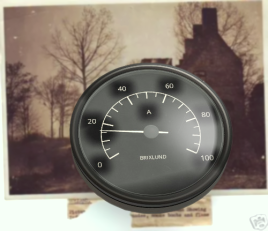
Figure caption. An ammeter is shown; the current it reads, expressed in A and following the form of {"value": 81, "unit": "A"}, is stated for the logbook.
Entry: {"value": 15, "unit": "A"}
